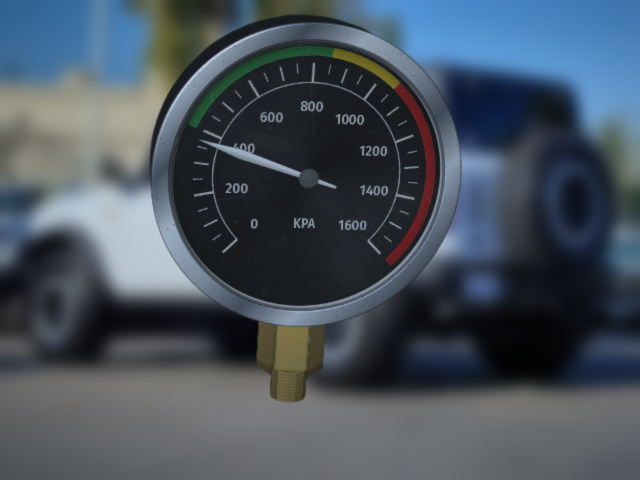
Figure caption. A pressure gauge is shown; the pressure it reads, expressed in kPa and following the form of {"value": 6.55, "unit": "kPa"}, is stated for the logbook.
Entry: {"value": 375, "unit": "kPa"}
